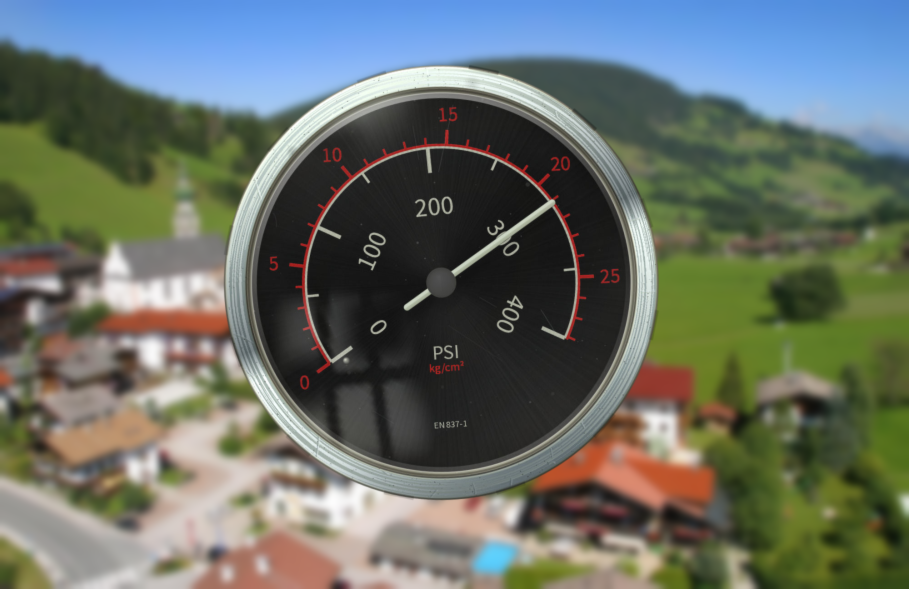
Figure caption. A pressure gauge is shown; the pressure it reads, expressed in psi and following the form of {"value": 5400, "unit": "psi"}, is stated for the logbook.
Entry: {"value": 300, "unit": "psi"}
